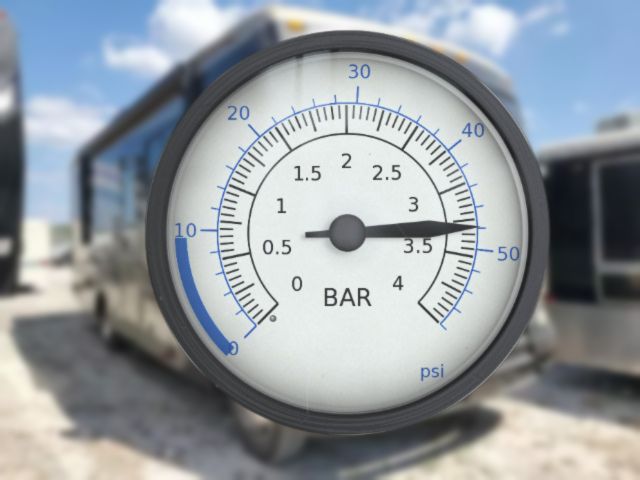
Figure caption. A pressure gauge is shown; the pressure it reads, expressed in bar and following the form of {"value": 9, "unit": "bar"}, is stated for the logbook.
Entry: {"value": 3.3, "unit": "bar"}
